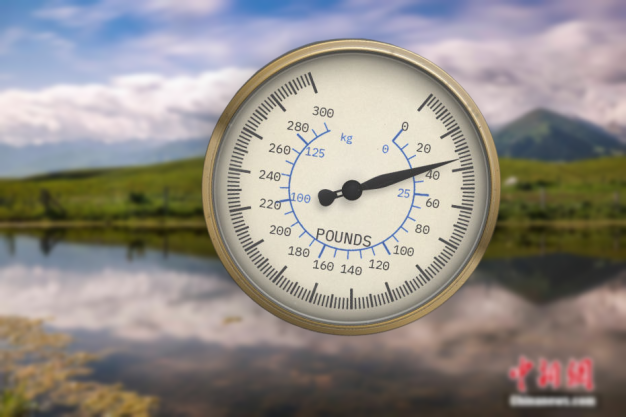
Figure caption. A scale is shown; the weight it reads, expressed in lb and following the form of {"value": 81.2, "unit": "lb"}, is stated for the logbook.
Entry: {"value": 34, "unit": "lb"}
